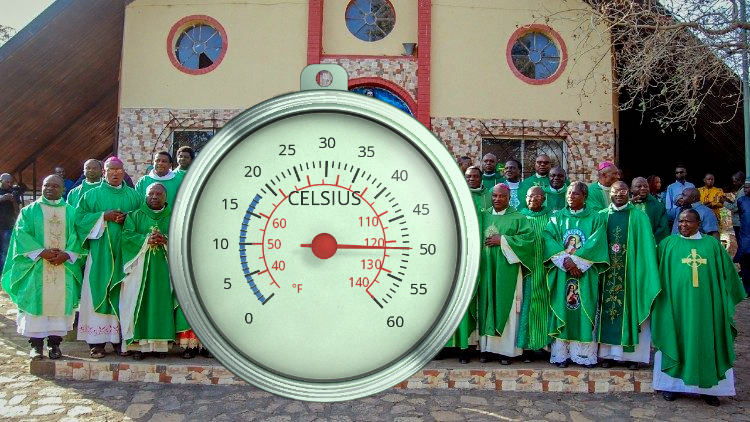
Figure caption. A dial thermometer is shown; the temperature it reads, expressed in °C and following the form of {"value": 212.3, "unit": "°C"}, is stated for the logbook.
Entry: {"value": 50, "unit": "°C"}
